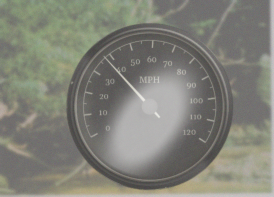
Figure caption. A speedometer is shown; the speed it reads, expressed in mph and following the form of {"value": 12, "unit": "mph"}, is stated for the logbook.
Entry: {"value": 37.5, "unit": "mph"}
